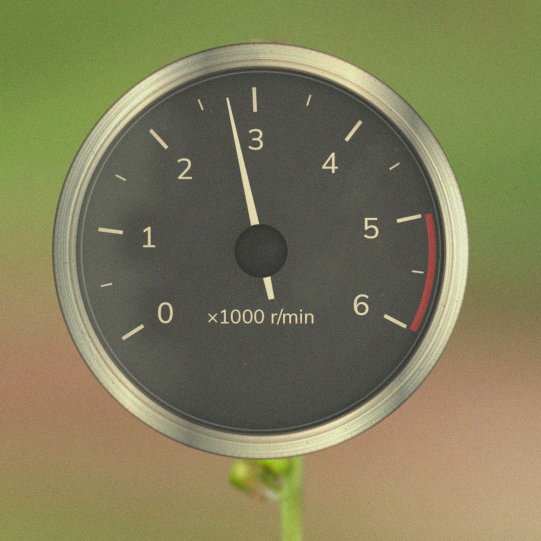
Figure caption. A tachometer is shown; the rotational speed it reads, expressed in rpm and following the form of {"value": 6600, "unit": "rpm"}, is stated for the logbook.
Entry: {"value": 2750, "unit": "rpm"}
